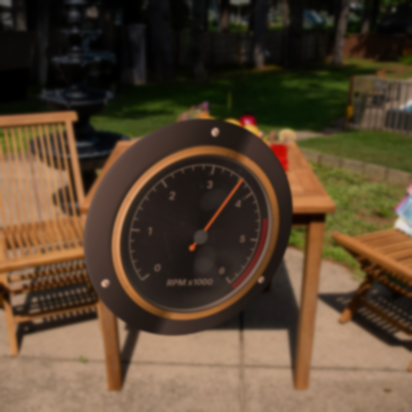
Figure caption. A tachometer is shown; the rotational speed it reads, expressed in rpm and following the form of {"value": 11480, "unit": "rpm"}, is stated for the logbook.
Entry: {"value": 3600, "unit": "rpm"}
